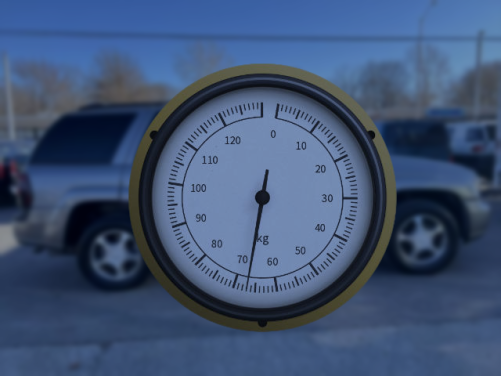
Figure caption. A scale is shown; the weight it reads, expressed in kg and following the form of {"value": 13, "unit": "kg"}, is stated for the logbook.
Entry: {"value": 67, "unit": "kg"}
